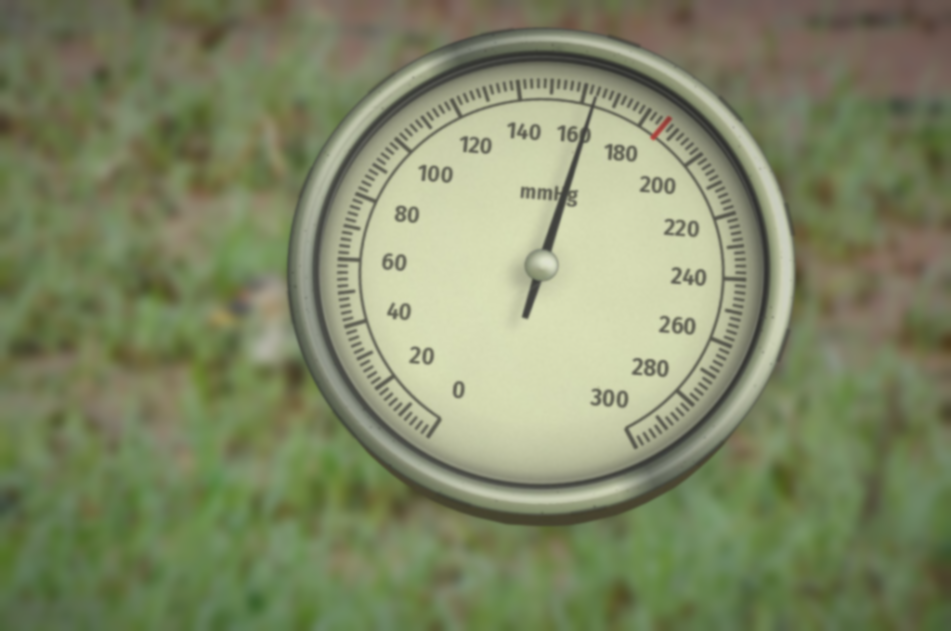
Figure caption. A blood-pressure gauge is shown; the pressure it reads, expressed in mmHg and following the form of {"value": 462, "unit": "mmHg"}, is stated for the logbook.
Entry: {"value": 164, "unit": "mmHg"}
